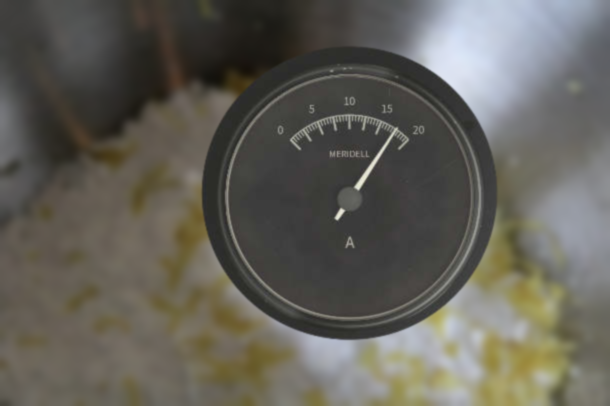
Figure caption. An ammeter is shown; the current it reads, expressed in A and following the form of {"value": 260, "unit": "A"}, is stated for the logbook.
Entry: {"value": 17.5, "unit": "A"}
